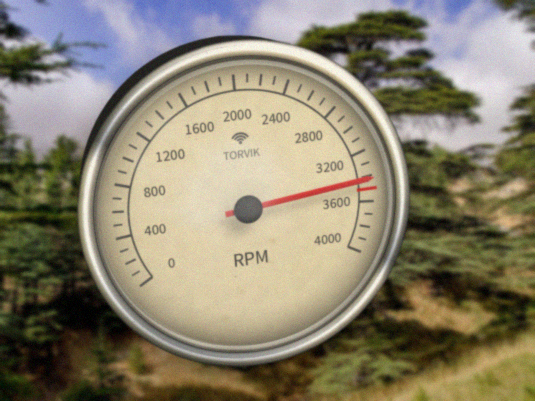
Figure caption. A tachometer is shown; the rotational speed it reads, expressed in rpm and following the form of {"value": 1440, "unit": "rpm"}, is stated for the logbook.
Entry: {"value": 3400, "unit": "rpm"}
